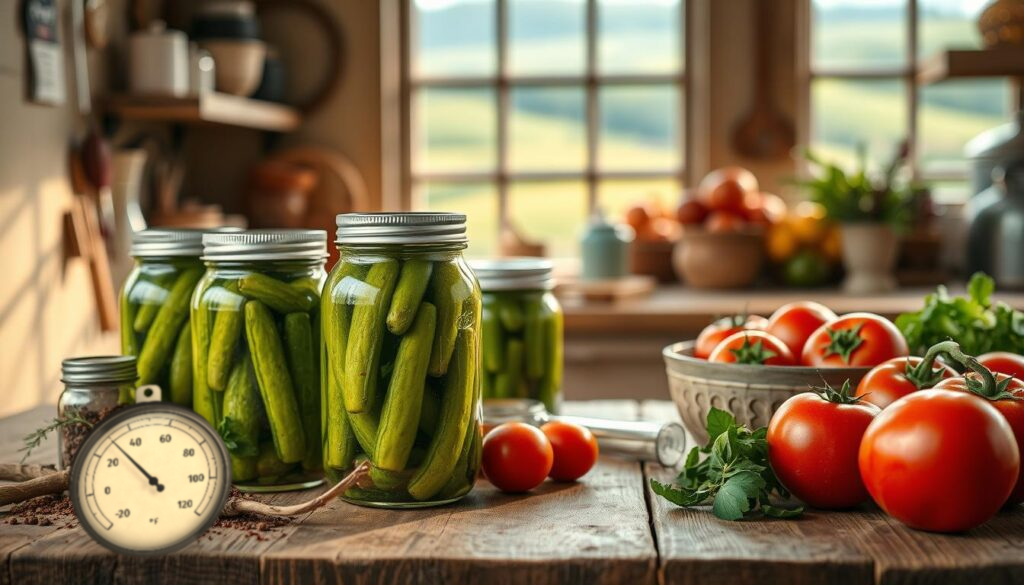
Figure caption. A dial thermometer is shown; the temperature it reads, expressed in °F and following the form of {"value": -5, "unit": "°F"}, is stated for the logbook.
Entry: {"value": 30, "unit": "°F"}
